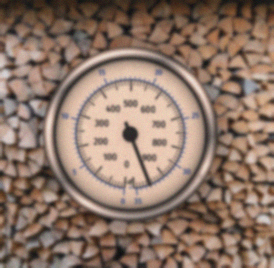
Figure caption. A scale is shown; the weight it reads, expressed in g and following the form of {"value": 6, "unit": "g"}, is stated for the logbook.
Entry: {"value": 950, "unit": "g"}
